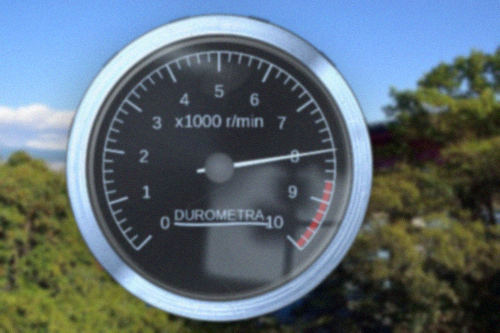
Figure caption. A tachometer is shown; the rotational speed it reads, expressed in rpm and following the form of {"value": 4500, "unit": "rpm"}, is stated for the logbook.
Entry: {"value": 8000, "unit": "rpm"}
